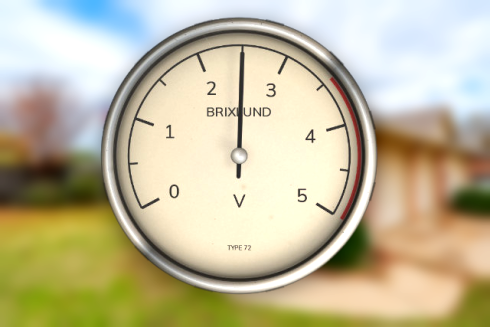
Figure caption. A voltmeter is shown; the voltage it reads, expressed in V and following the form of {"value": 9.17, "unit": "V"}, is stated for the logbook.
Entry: {"value": 2.5, "unit": "V"}
